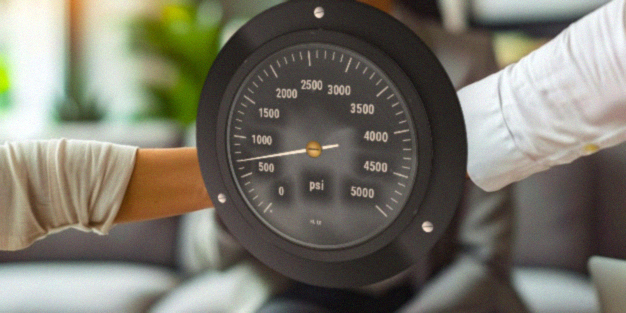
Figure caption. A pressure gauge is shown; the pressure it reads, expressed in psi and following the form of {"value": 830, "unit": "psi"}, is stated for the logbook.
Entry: {"value": 700, "unit": "psi"}
